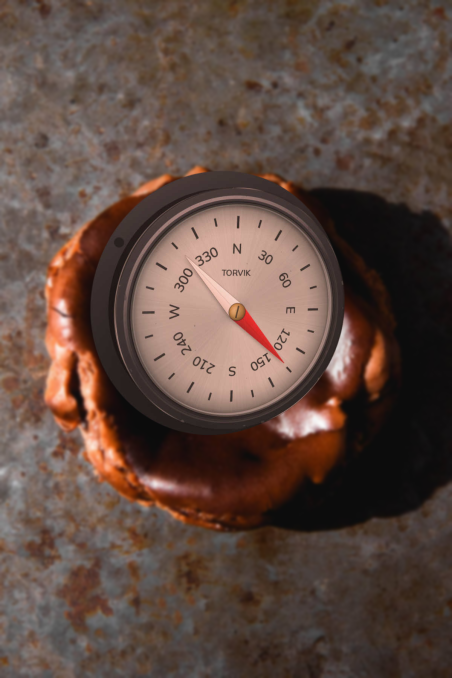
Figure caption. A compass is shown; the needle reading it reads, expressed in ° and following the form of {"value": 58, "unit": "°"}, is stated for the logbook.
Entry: {"value": 135, "unit": "°"}
